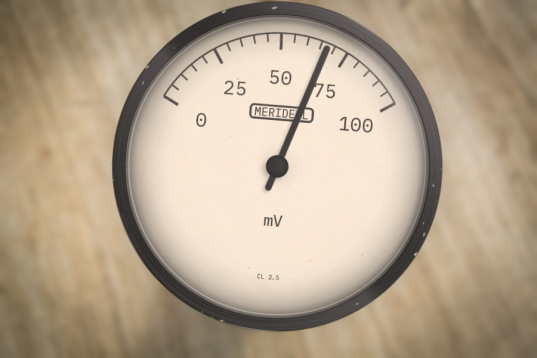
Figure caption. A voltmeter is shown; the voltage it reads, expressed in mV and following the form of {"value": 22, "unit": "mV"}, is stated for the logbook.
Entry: {"value": 67.5, "unit": "mV"}
